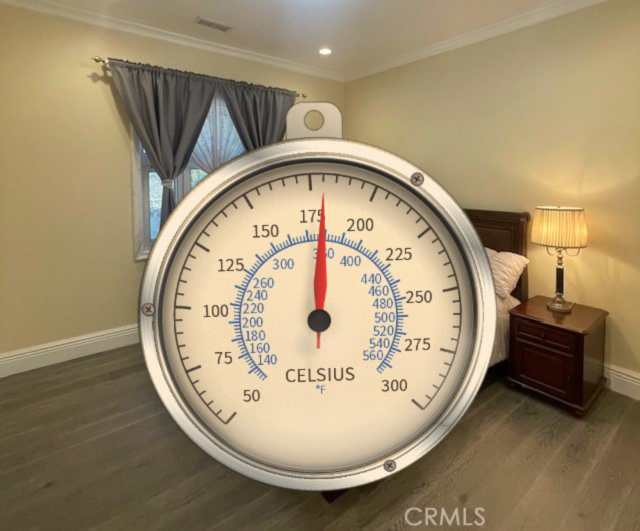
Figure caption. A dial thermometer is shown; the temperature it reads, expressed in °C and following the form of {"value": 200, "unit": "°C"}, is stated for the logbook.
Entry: {"value": 180, "unit": "°C"}
